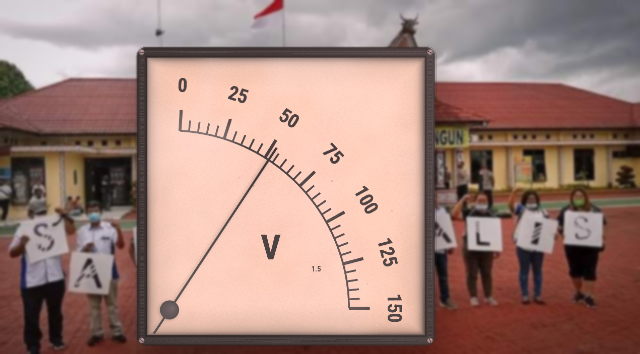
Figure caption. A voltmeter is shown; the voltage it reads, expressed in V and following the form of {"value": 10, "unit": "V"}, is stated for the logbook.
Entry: {"value": 52.5, "unit": "V"}
